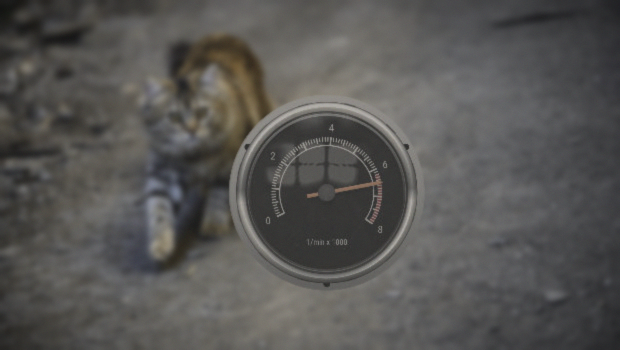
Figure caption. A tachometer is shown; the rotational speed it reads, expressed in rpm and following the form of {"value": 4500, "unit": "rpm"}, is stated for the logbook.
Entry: {"value": 6500, "unit": "rpm"}
